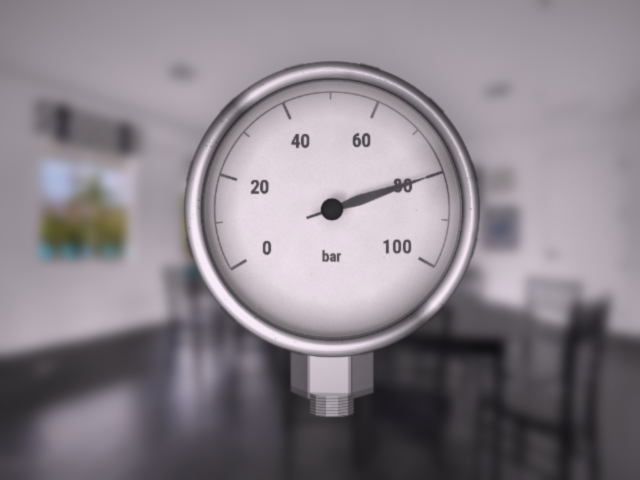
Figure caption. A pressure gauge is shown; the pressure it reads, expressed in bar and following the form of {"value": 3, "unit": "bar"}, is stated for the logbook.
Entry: {"value": 80, "unit": "bar"}
